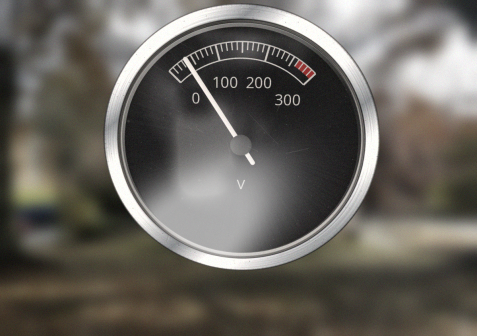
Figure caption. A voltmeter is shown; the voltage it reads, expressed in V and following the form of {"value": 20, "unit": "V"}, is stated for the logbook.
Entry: {"value": 40, "unit": "V"}
